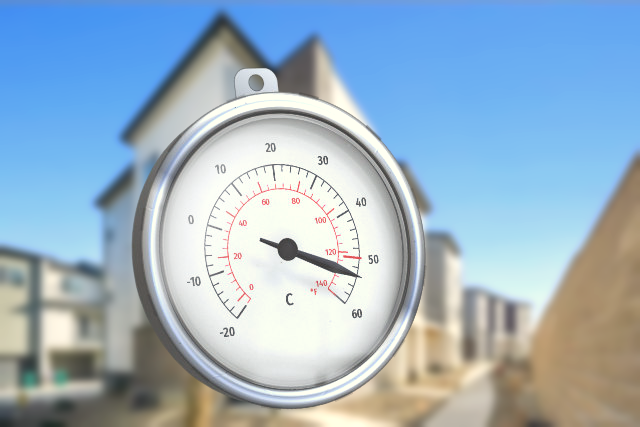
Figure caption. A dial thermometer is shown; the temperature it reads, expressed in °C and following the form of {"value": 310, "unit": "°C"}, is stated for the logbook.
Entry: {"value": 54, "unit": "°C"}
